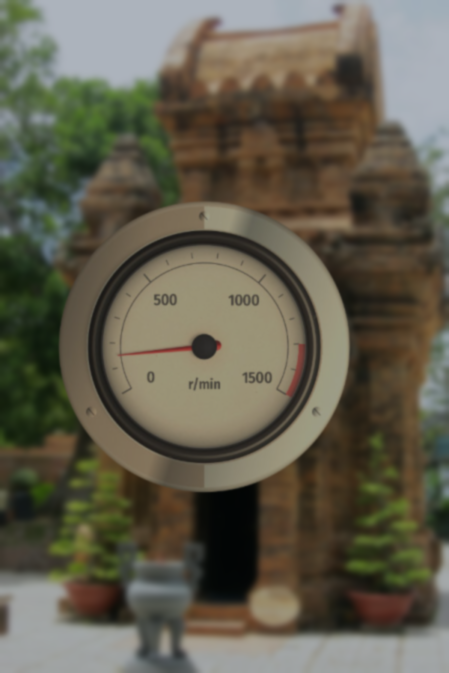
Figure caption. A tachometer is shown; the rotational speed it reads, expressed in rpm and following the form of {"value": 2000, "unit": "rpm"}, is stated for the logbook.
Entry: {"value": 150, "unit": "rpm"}
